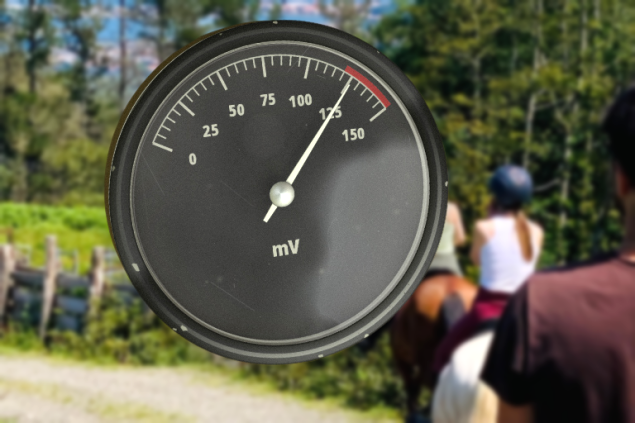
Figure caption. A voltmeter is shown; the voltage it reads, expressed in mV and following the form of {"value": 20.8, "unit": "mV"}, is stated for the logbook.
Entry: {"value": 125, "unit": "mV"}
